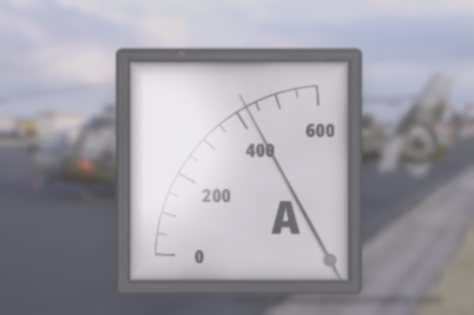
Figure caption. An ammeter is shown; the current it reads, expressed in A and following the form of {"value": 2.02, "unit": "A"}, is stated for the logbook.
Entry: {"value": 425, "unit": "A"}
